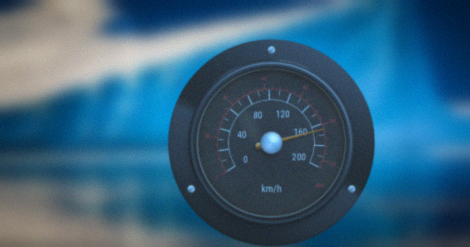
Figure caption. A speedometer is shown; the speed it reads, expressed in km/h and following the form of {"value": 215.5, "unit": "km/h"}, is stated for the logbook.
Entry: {"value": 165, "unit": "km/h"}
